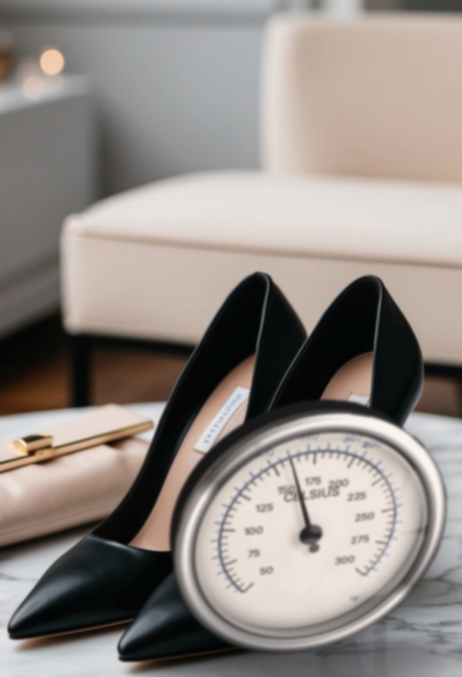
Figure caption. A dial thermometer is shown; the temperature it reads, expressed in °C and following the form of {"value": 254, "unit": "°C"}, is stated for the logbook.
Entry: {"value": 160, "unit": "°C"}
